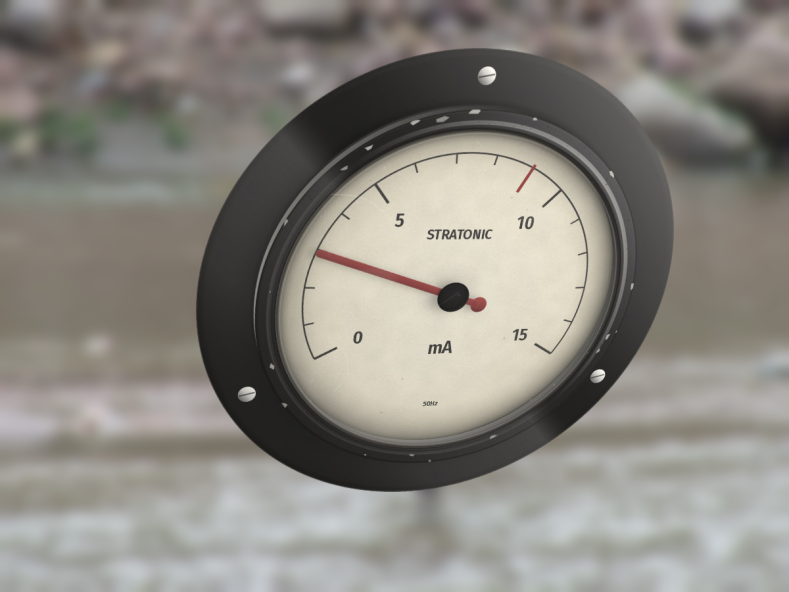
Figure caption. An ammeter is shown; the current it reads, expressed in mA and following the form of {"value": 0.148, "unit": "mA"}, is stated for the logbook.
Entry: {"value": 3, "unit": "mA"}
